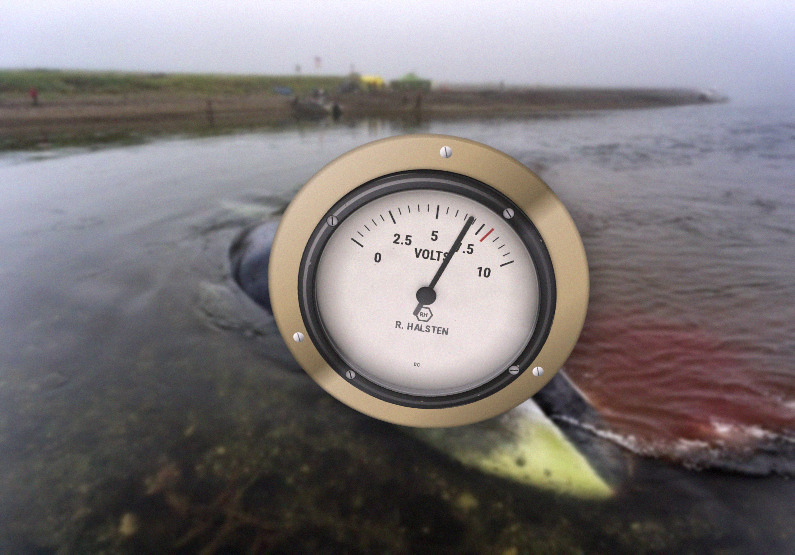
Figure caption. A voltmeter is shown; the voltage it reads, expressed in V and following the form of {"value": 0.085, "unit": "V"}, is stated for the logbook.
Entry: {"value": 6.75, "unit": "V"}
